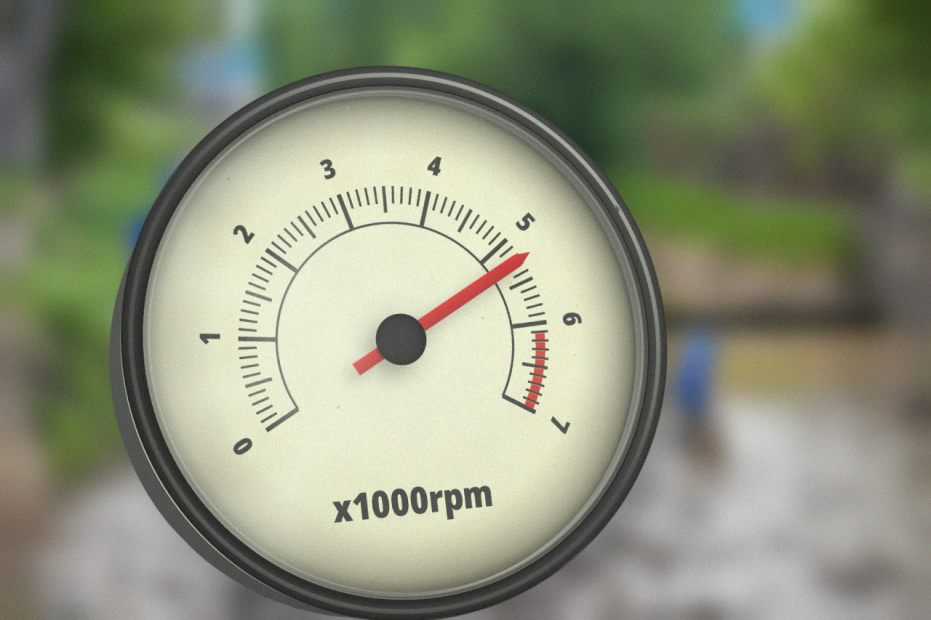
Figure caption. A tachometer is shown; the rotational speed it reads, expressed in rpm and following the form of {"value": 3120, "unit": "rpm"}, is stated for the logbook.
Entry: {"value": 5250, "unit": "rpm"}
